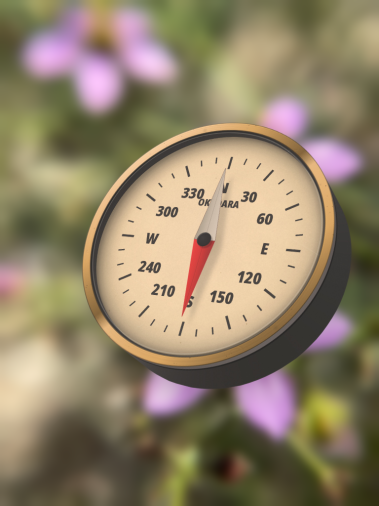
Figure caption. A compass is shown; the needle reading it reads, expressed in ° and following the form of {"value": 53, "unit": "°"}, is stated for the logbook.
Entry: {"value": 180, "unit": "°"}
